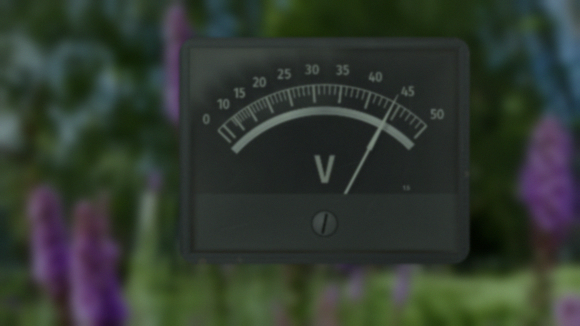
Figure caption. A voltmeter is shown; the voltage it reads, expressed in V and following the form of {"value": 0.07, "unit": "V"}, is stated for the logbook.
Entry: {"value": 44, "unit": "V"}
